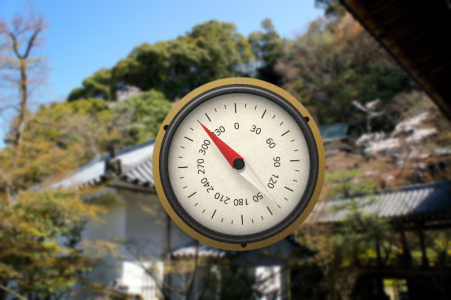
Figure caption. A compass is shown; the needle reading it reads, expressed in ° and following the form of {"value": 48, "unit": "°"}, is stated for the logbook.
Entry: {"value": 320, "unit": "°"}
